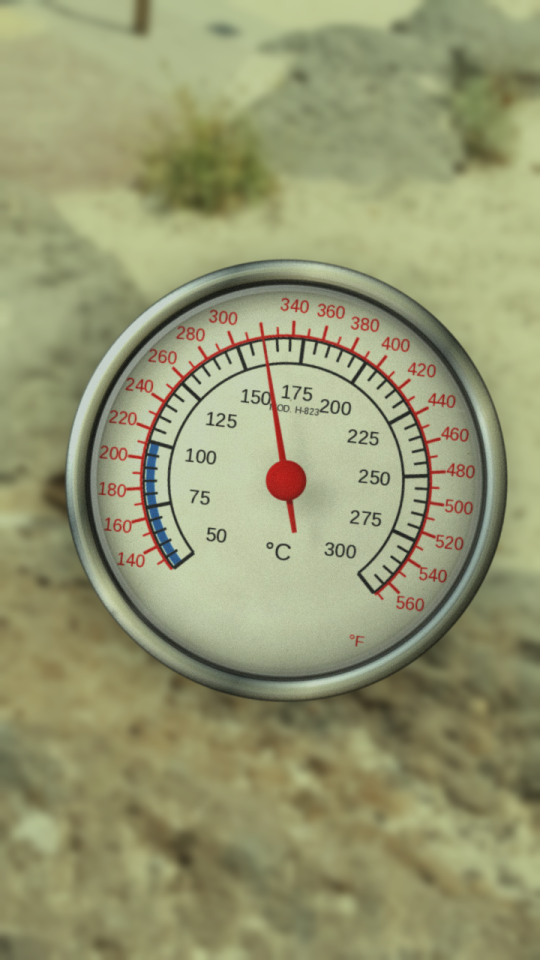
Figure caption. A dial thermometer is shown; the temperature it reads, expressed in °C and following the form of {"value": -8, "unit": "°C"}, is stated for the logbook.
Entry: {"value": 160, "unit": "°C"}
